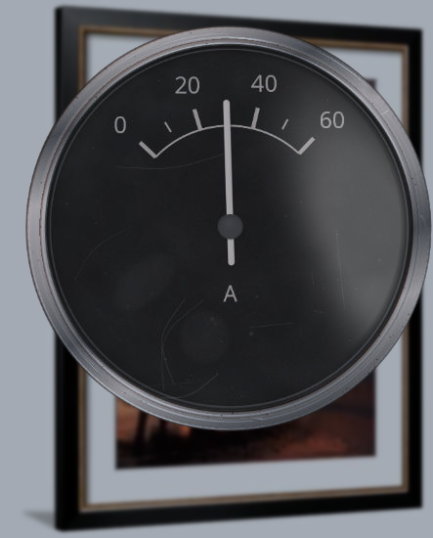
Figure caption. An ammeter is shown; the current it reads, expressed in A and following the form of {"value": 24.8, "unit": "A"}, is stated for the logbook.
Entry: {"value": 30, "unit": "A"}
